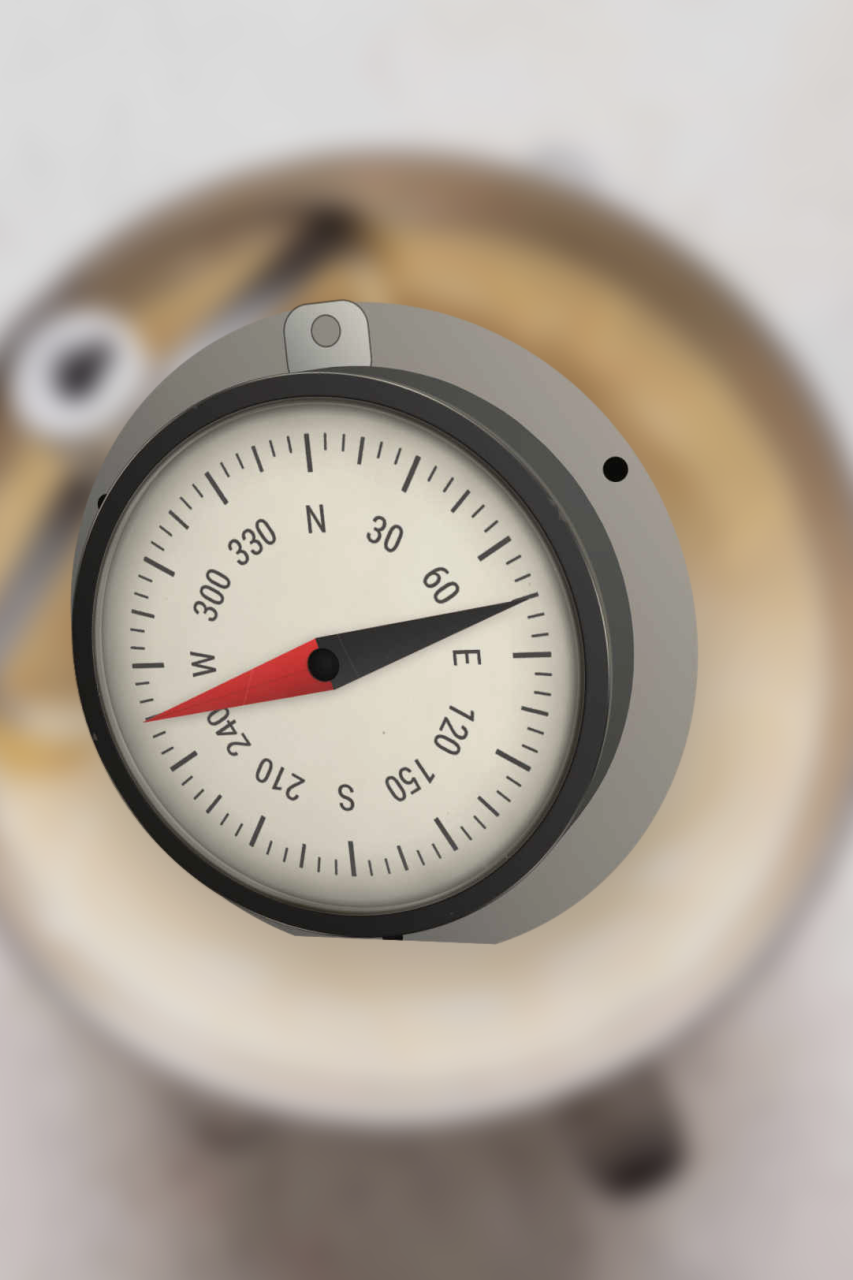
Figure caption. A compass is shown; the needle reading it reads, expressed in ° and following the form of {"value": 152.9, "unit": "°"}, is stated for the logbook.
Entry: {"value": 255, "unit": "°"}
